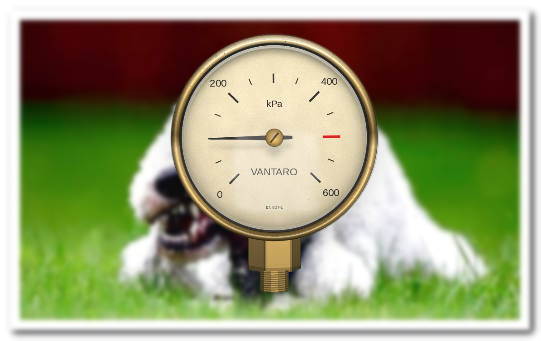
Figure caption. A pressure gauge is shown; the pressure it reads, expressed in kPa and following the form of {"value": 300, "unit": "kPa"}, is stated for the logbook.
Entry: {"value": 100, "unit": "kPa"}
